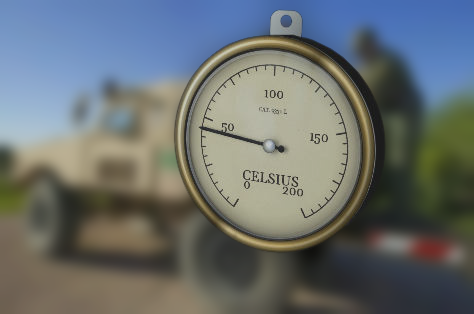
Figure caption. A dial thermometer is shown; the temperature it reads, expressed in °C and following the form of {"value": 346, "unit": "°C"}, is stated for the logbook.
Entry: {"value": 45, "unit": "°C"}
